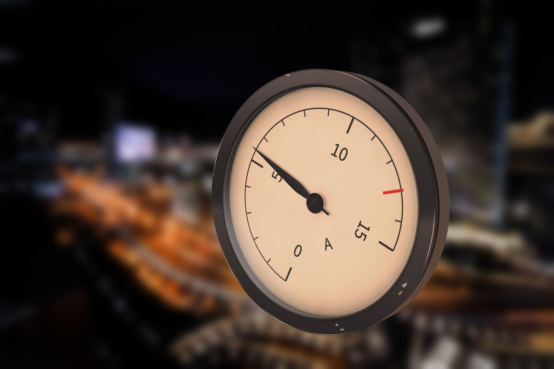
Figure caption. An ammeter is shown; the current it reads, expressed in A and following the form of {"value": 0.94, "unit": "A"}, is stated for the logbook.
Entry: {"value": 5.5, "unit": "A"}
